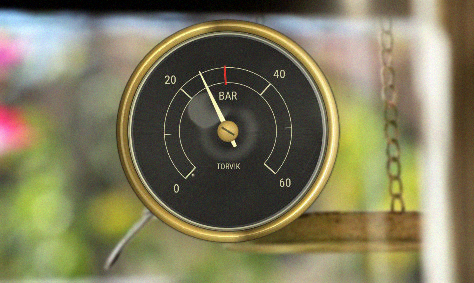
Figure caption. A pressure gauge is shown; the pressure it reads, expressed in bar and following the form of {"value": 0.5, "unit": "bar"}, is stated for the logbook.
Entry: {"value": 25, "unit": "bar"}
